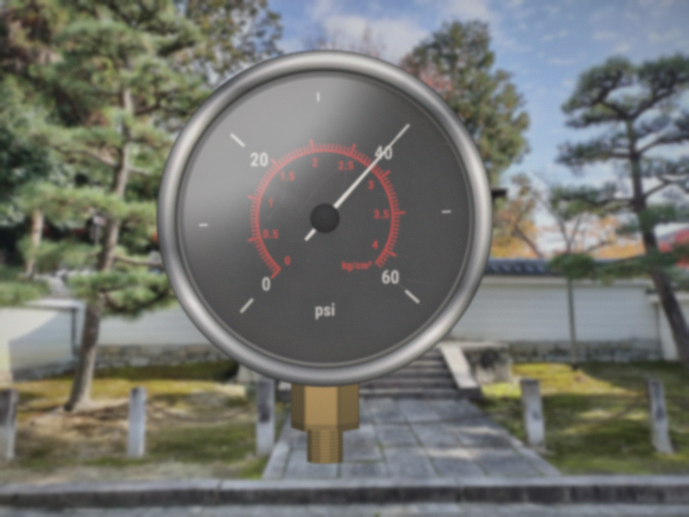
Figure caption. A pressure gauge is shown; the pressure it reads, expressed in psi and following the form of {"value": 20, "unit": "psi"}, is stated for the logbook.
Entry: {"value": 40, "unit": "psi"}
